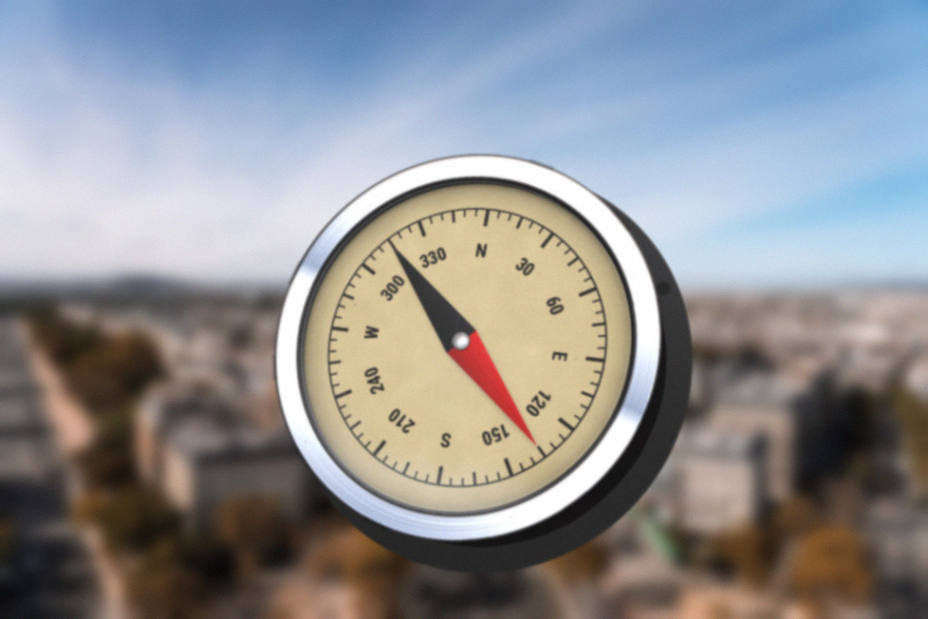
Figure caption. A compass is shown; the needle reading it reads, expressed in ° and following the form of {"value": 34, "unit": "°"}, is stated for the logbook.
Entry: {"value": 135, "unit": "°"}
